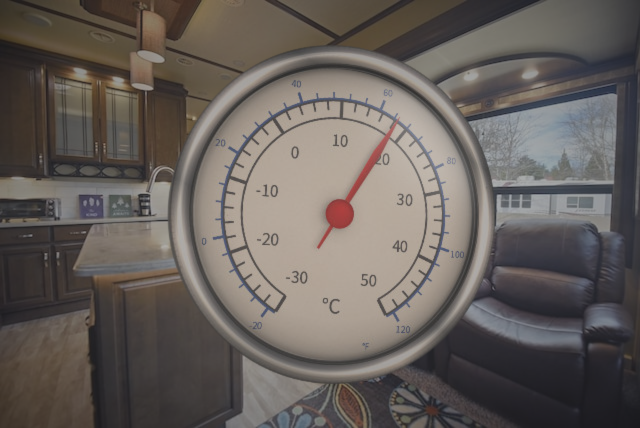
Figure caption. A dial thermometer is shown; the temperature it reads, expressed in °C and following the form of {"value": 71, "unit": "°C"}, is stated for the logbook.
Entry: {"value": 18, "unit": "°C"}
